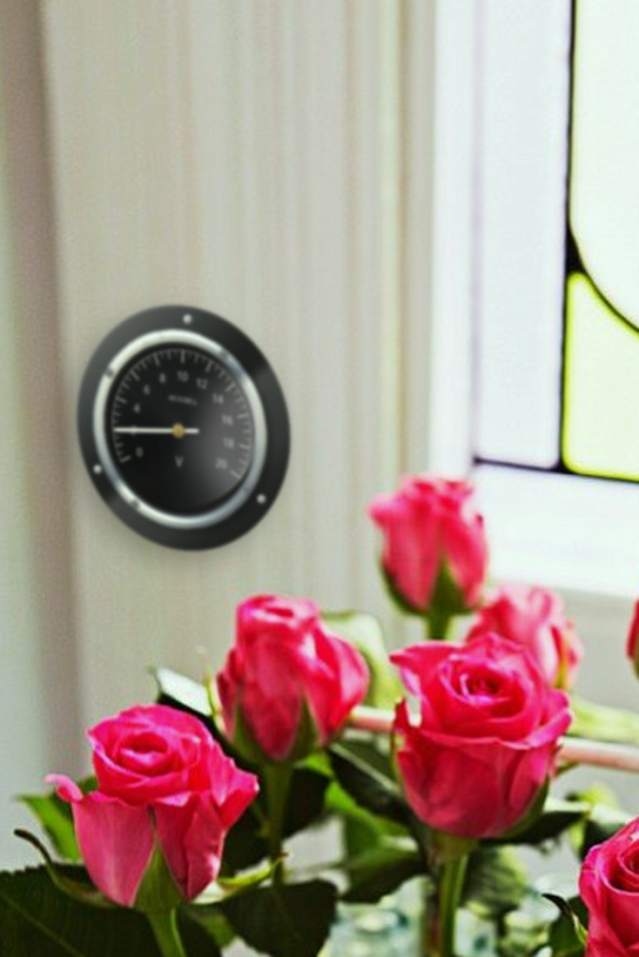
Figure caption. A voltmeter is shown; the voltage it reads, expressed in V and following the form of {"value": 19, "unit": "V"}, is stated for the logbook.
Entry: {"value": 2, "unit": "V"}
